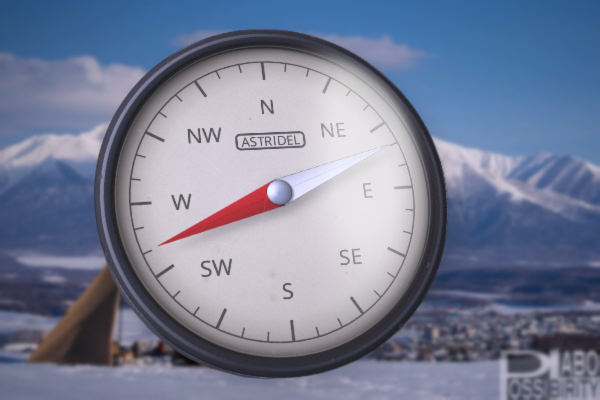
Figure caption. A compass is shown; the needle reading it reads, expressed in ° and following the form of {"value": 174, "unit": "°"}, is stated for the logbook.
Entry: {"value": 250, "unit": "°"}
